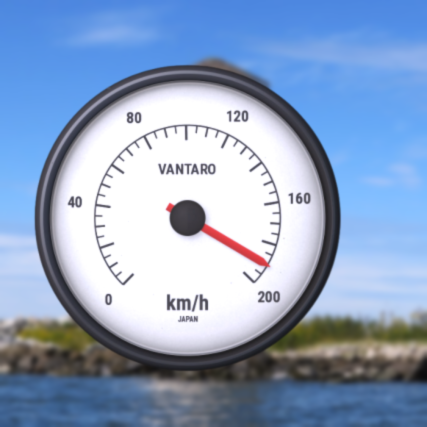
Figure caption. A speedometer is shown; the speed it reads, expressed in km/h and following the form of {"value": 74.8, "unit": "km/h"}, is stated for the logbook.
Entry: {"value": 190, "unit": "km/h"}
